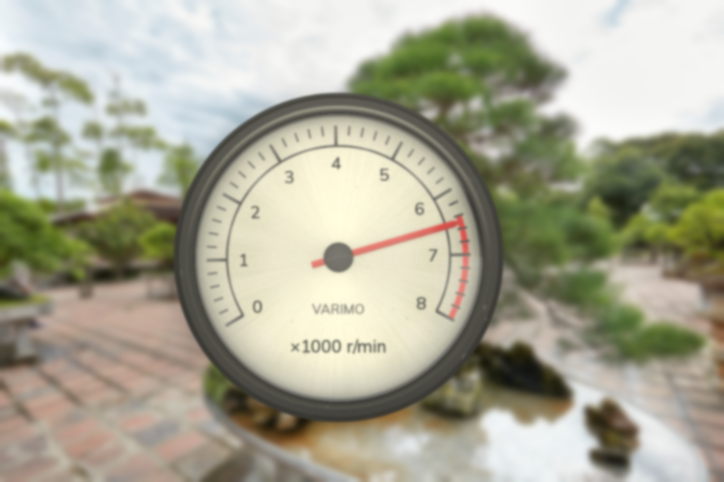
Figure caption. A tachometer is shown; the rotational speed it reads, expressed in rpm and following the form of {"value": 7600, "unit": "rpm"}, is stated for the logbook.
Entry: {"value": 6500, "unit": "rpm"}
